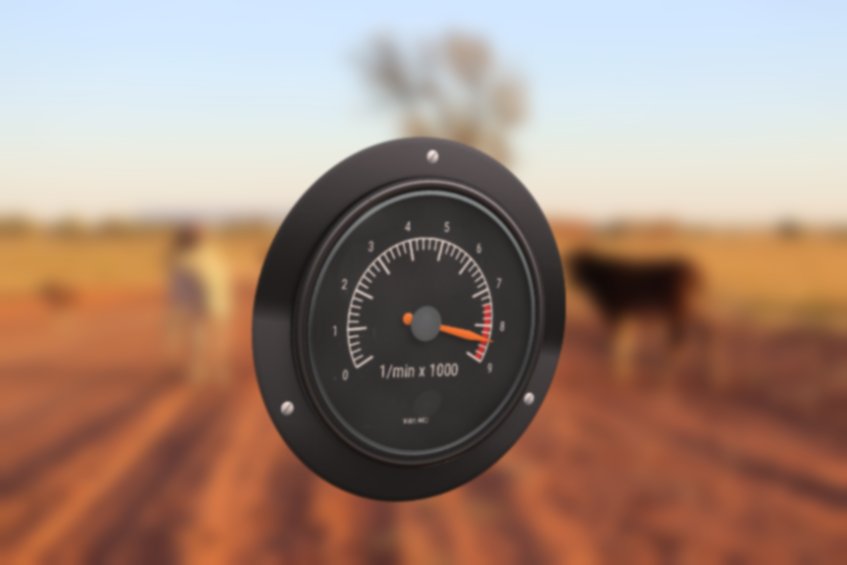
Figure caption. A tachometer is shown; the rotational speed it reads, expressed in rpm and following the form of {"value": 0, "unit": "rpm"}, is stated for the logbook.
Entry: {"value": 8400, "unit": "rpm"}
